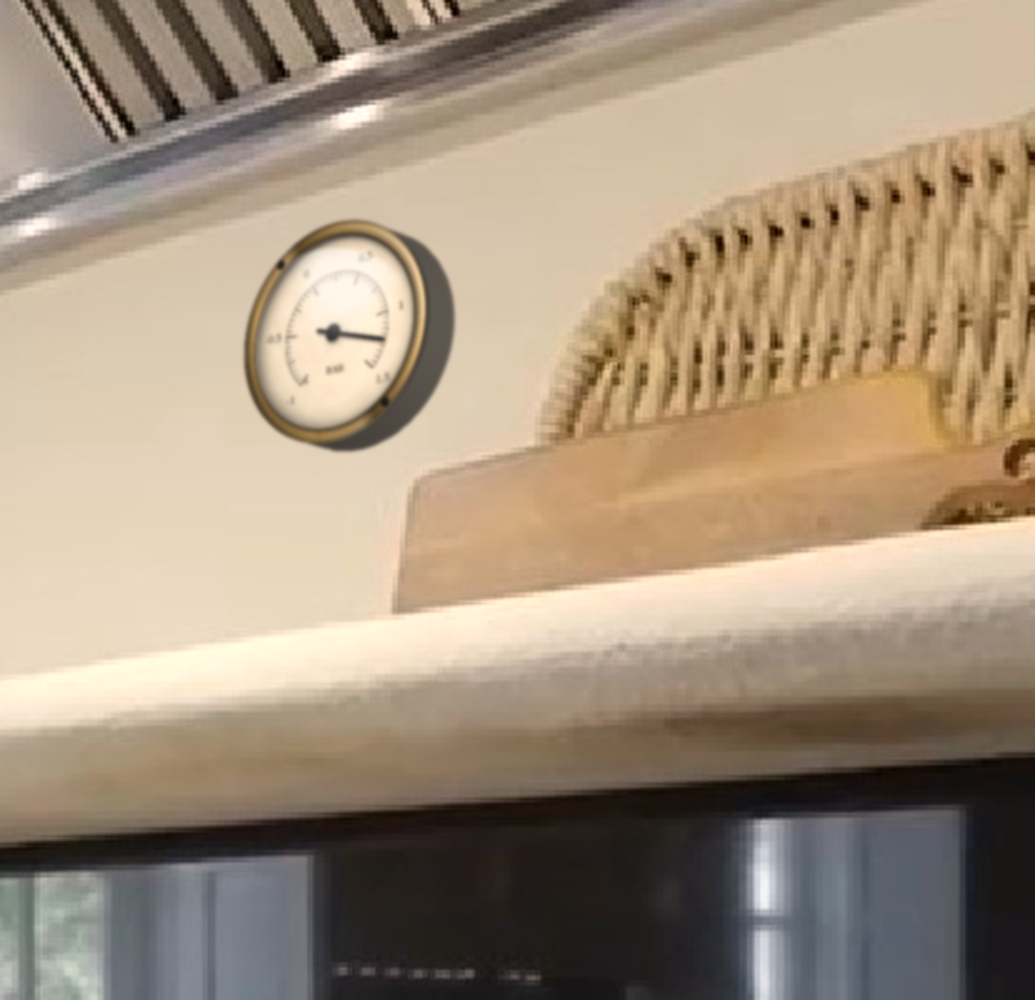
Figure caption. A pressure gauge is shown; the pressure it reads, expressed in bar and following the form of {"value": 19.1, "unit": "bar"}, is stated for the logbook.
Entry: {"value": 1.25, "unit": "bar"}
